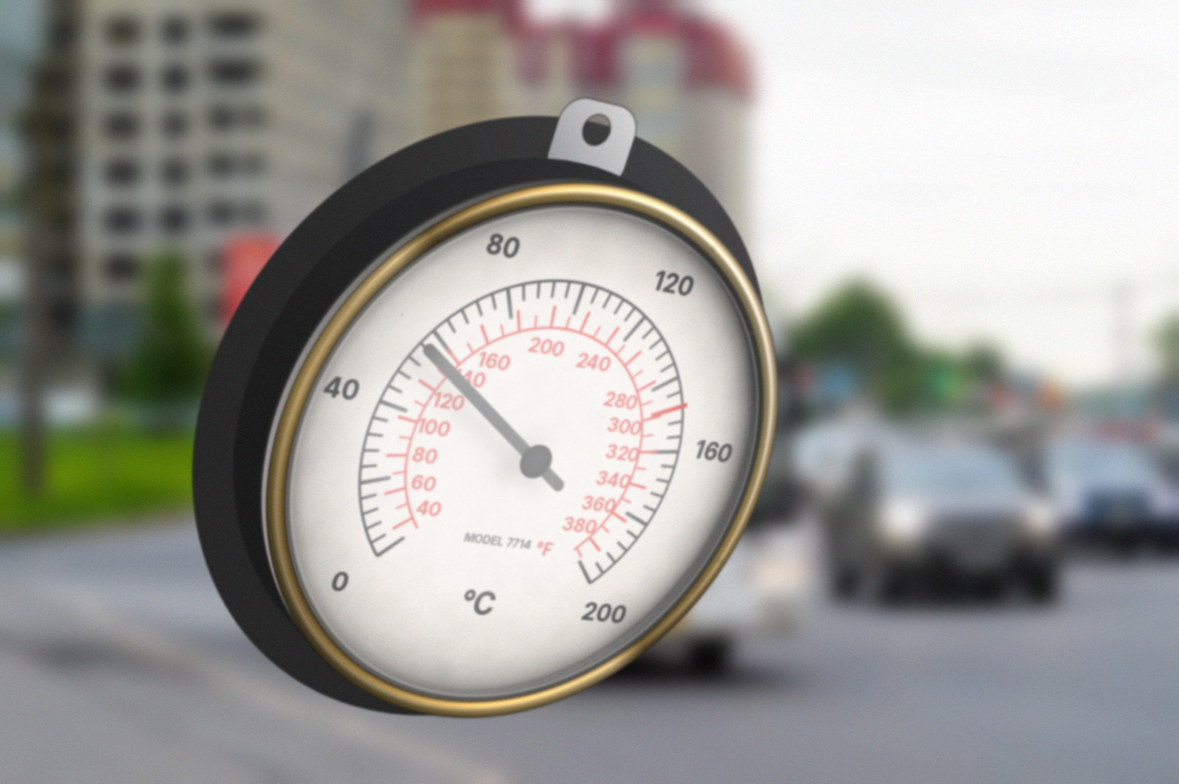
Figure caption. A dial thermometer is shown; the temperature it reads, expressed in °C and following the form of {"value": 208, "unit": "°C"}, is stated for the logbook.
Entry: {"value": 56, "unit": "°C"}
